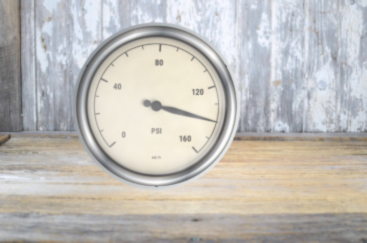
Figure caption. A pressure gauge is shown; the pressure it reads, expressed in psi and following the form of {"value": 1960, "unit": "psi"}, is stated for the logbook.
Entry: {"value": 140, "unit": "psi"}
